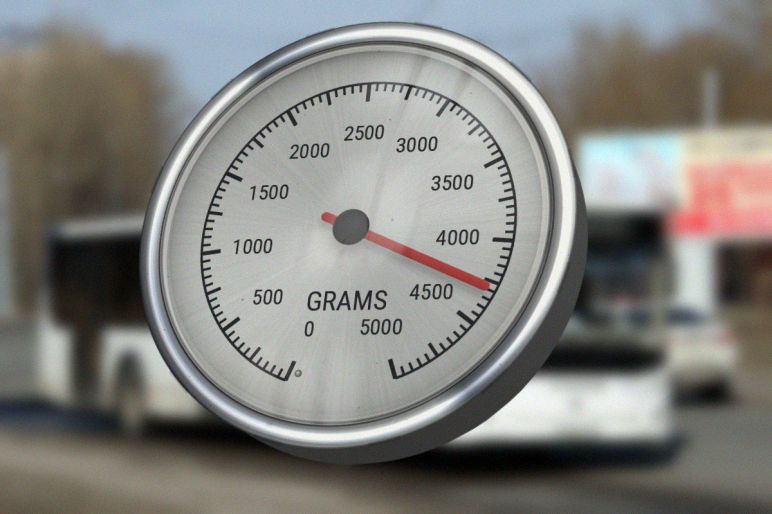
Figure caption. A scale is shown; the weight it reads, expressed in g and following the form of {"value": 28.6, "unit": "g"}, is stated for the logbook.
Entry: {"value": 4300, "unit": "g"}
